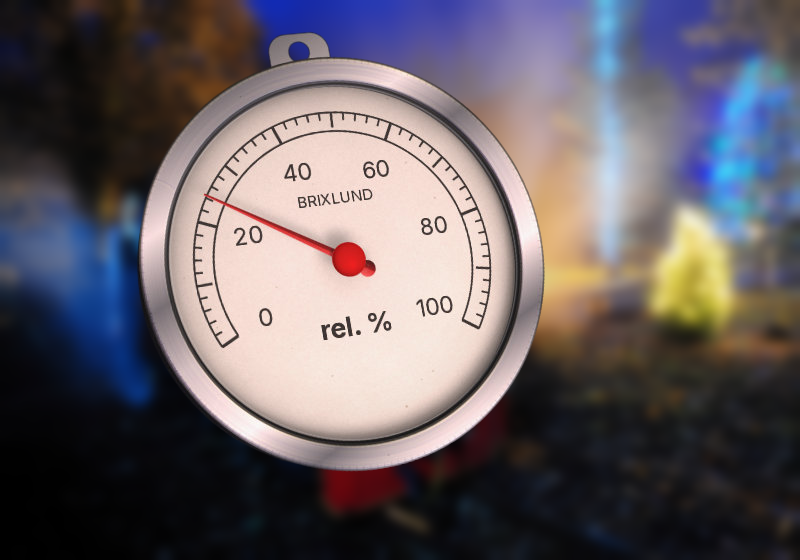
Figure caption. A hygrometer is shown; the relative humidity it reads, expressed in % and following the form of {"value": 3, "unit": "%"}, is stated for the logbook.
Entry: {"value": 24, "unit": "%"}
